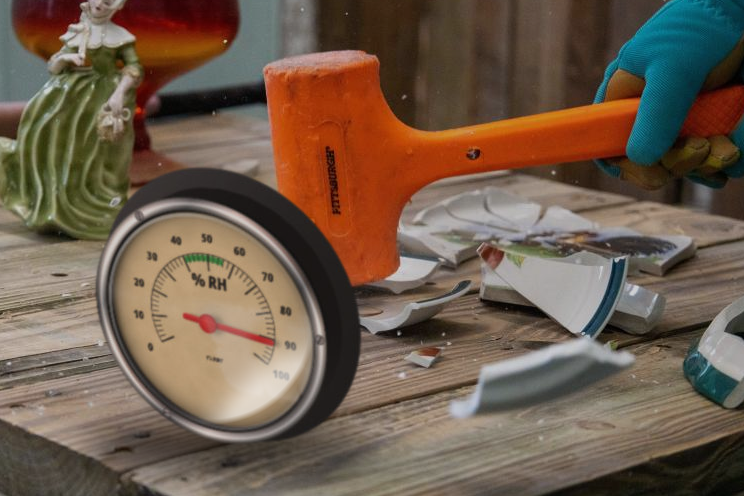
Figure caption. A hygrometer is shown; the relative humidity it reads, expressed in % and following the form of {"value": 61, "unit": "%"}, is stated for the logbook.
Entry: {"value": 90, "unit": "%"}
